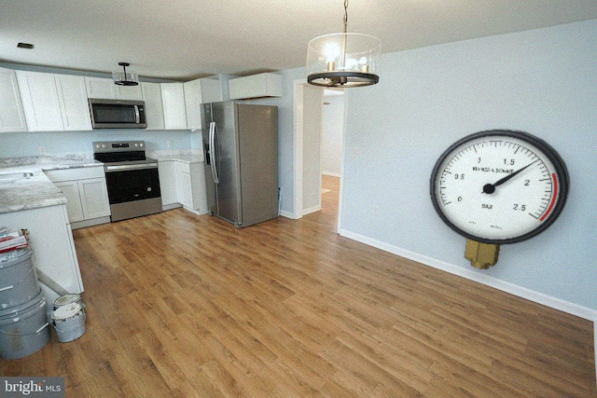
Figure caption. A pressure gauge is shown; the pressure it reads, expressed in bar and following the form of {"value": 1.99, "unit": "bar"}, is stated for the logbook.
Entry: {"value": 1.75, "unit": "bar"}
